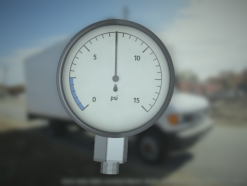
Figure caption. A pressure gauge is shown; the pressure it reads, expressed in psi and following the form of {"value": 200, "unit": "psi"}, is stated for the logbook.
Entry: {"value": 7.5, "unit": "psi"}
